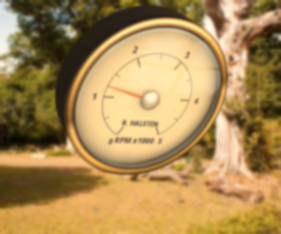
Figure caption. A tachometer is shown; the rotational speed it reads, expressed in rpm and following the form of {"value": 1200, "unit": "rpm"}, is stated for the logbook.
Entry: {"value": 1250, "unit": "rpm"}
